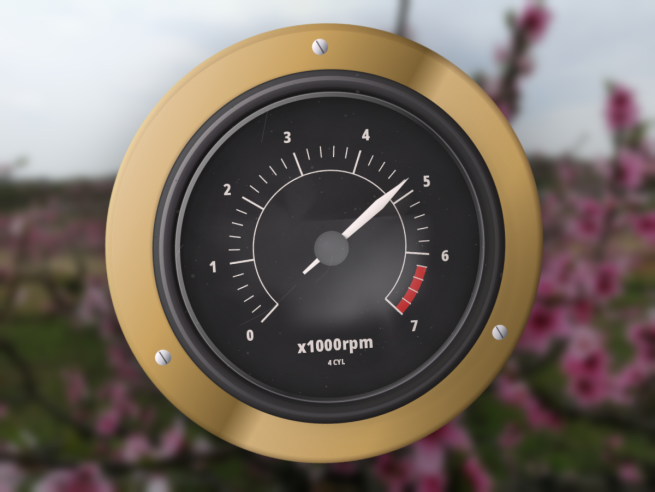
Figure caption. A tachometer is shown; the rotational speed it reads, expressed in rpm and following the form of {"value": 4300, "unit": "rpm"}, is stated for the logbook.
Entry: {"value": 4800, "unit": "rpm"}
